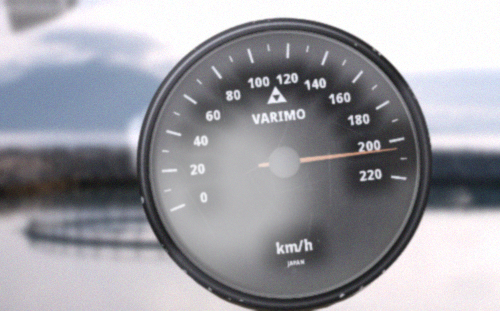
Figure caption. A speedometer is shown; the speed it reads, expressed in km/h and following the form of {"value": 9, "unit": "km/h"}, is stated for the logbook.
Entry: {"value": 205, "unit": "km/h"}
